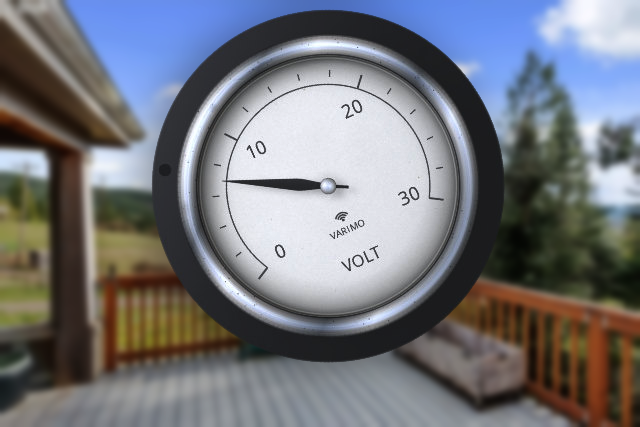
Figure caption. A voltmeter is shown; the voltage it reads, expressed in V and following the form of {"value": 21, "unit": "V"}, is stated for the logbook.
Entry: {"value": 7, "unit": "V"}
